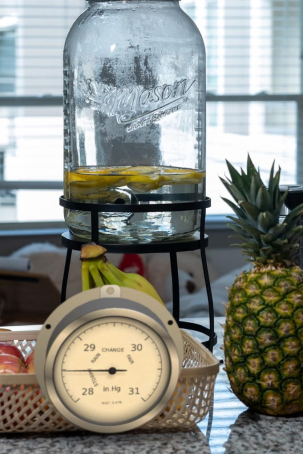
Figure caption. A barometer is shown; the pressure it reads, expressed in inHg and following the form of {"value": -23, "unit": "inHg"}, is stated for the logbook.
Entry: {"value": 28.5, "unit": "inHg"}
